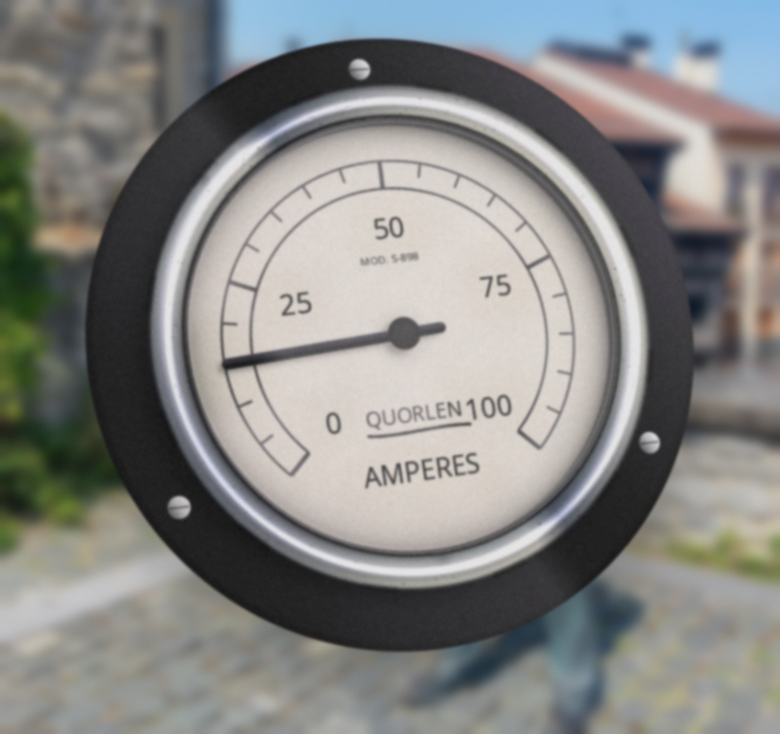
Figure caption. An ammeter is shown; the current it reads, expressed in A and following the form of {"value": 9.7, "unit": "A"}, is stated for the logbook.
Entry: {"value": 15, "unit": "A"}
